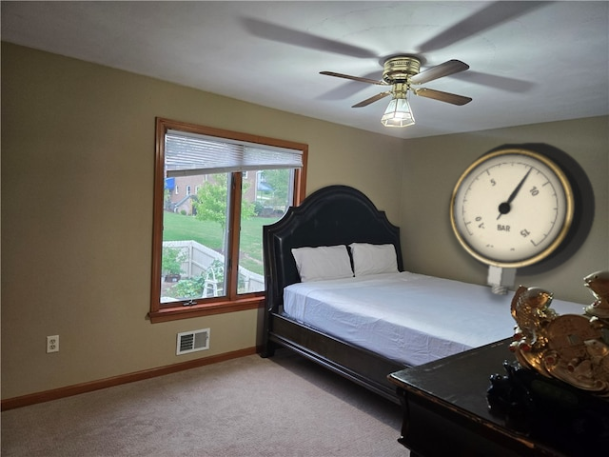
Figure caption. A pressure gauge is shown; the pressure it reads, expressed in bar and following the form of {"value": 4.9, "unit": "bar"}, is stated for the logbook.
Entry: {"value": 8.5, "unit": "bar"}
